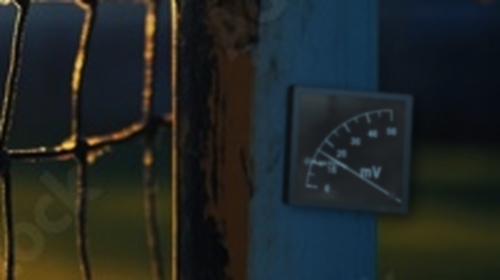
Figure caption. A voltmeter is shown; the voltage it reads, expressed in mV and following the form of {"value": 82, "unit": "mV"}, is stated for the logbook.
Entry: {"value": 15, "unit": "mV"}
